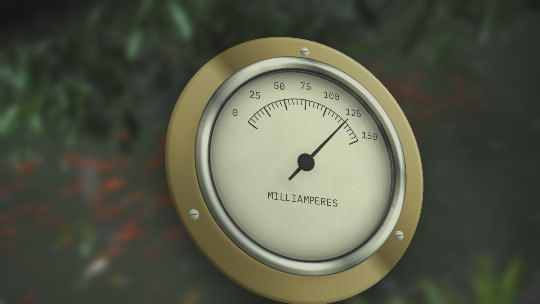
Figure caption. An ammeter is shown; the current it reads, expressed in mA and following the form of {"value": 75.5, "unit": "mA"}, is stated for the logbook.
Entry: {"value": 125, "unit": "mA"}
